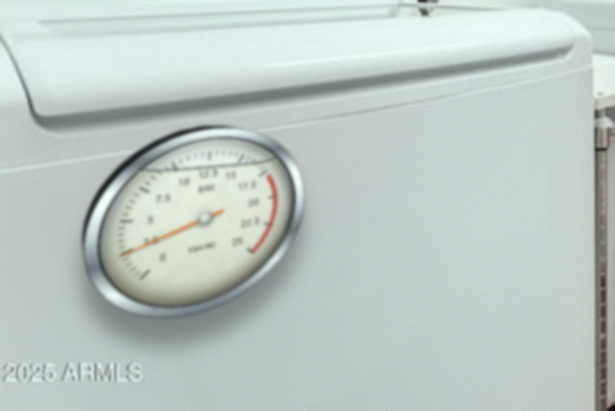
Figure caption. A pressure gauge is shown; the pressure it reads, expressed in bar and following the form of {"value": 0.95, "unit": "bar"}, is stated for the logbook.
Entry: {"value": 2.5, "unit": "bar"}
